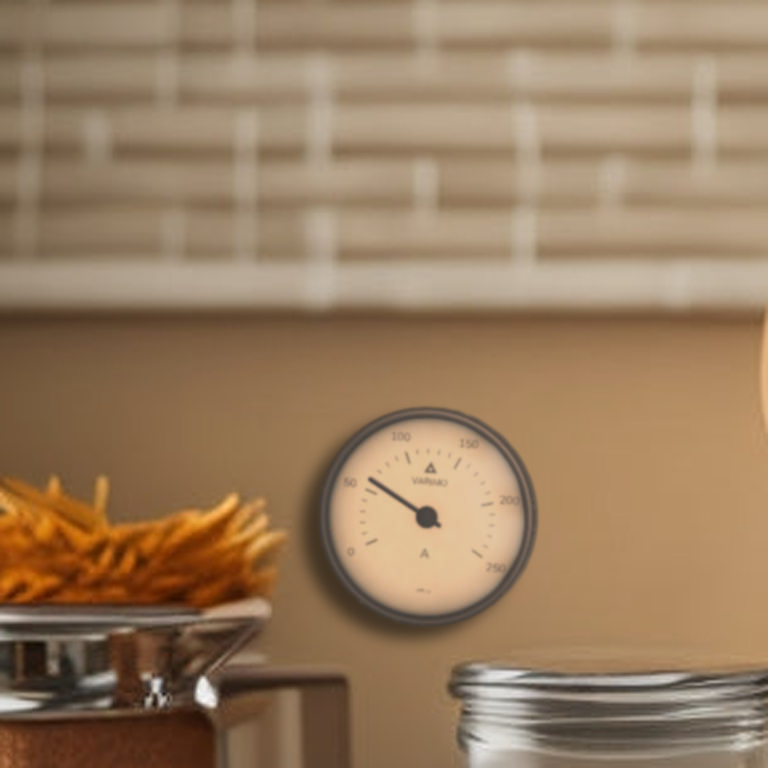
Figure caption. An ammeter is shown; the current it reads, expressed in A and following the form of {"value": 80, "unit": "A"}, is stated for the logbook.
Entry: {"value": 60, "unit": "A"}
